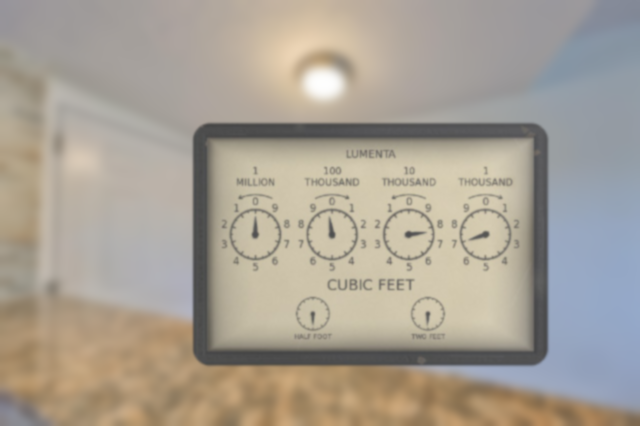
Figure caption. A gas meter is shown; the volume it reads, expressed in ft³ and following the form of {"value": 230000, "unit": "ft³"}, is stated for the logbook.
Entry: {"value": 997700, "unit": "ft³"}
